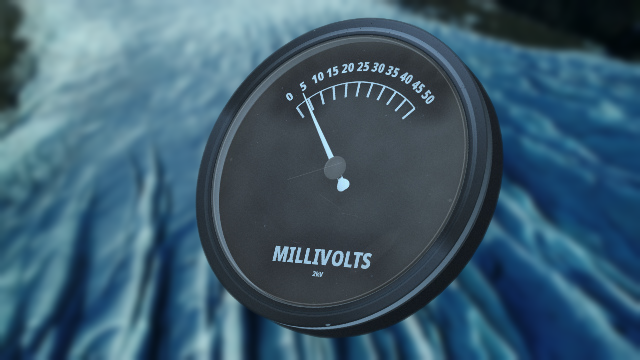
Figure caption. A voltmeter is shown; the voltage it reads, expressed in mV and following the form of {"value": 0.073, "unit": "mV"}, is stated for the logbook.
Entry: {"value": 5, "unit": "mV"}
